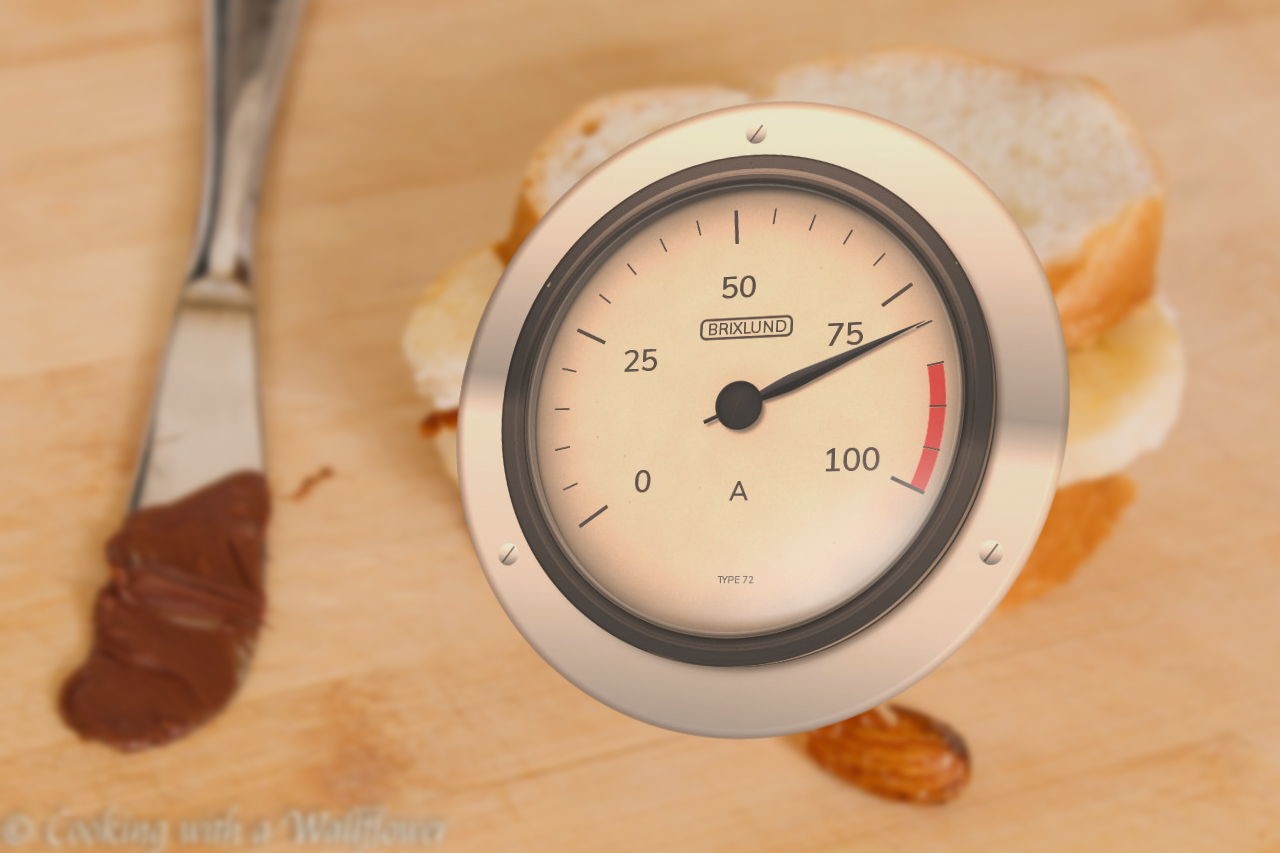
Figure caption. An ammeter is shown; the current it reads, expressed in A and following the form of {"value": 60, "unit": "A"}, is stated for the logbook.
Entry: {"value": 80, "unit": "A"}
